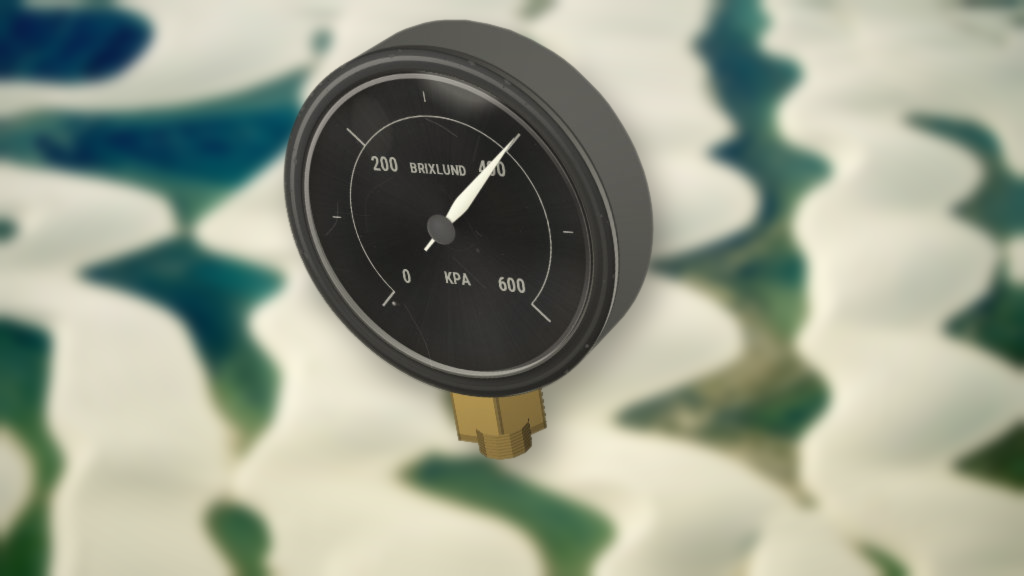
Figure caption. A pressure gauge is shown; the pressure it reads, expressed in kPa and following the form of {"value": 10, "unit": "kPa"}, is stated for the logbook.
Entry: {"value": 400, "unit": "kPa"}
